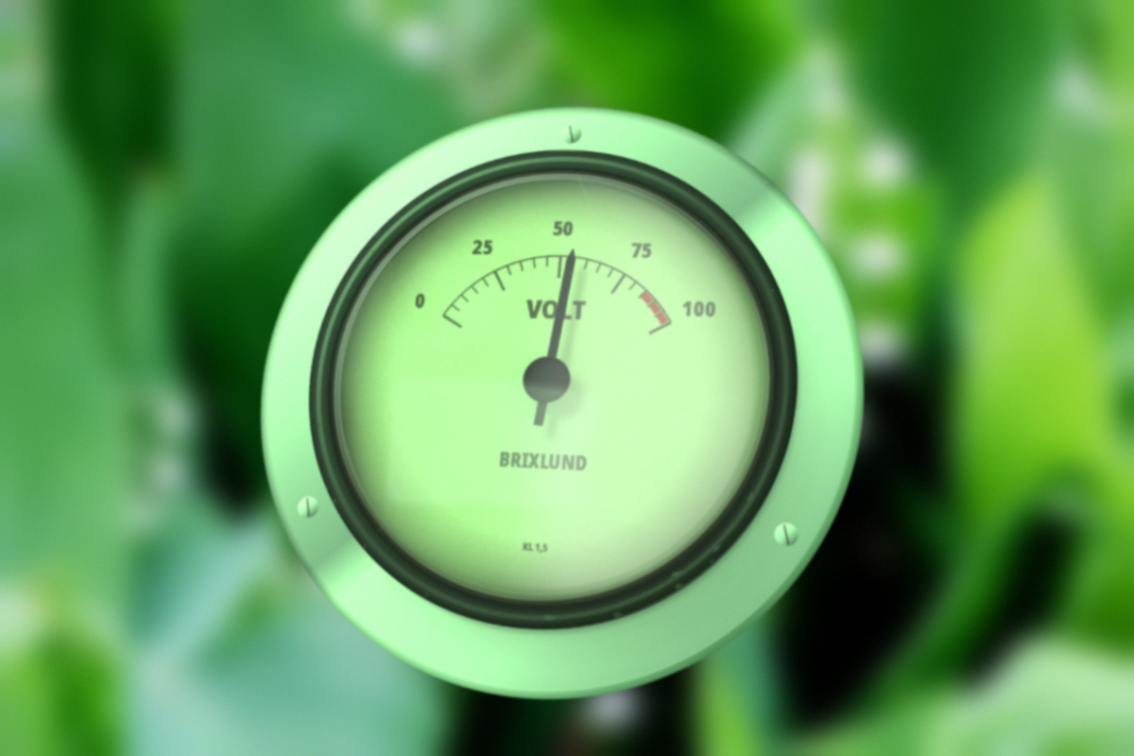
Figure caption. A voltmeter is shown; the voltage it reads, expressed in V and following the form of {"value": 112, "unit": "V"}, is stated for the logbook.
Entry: {"value": 55, "unit": "V"}
